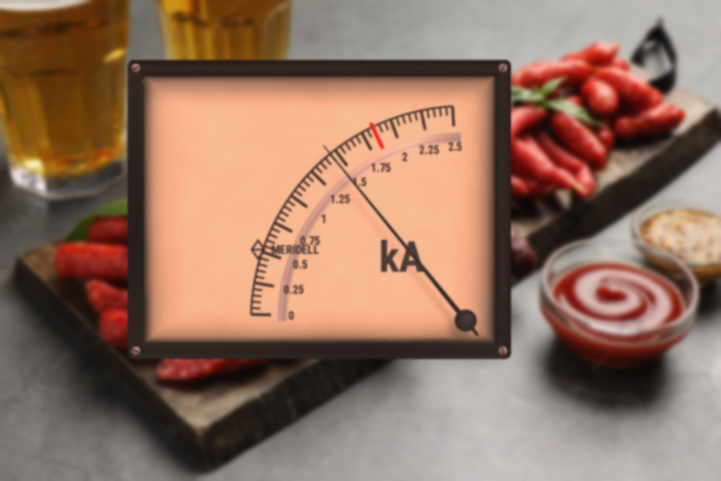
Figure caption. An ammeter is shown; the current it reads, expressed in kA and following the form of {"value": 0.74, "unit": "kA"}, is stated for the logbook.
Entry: {"value": 1.45, "unit": "kA"}
